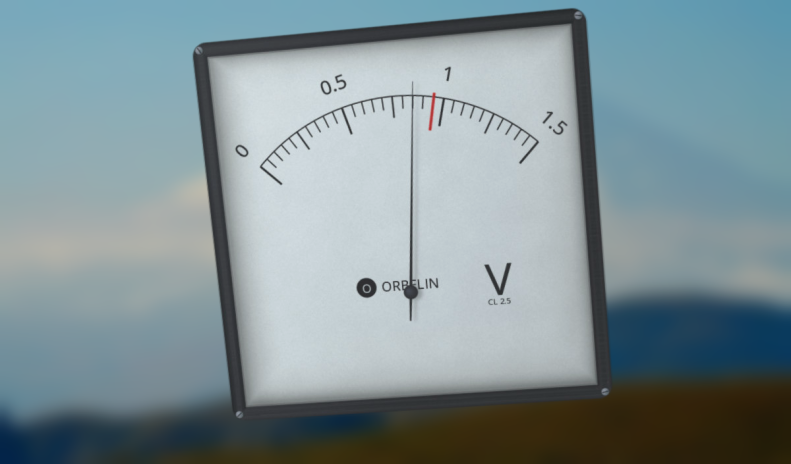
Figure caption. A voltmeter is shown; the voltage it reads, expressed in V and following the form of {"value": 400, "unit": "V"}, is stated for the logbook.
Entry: {"value": 0.85, "unit": "V"}
